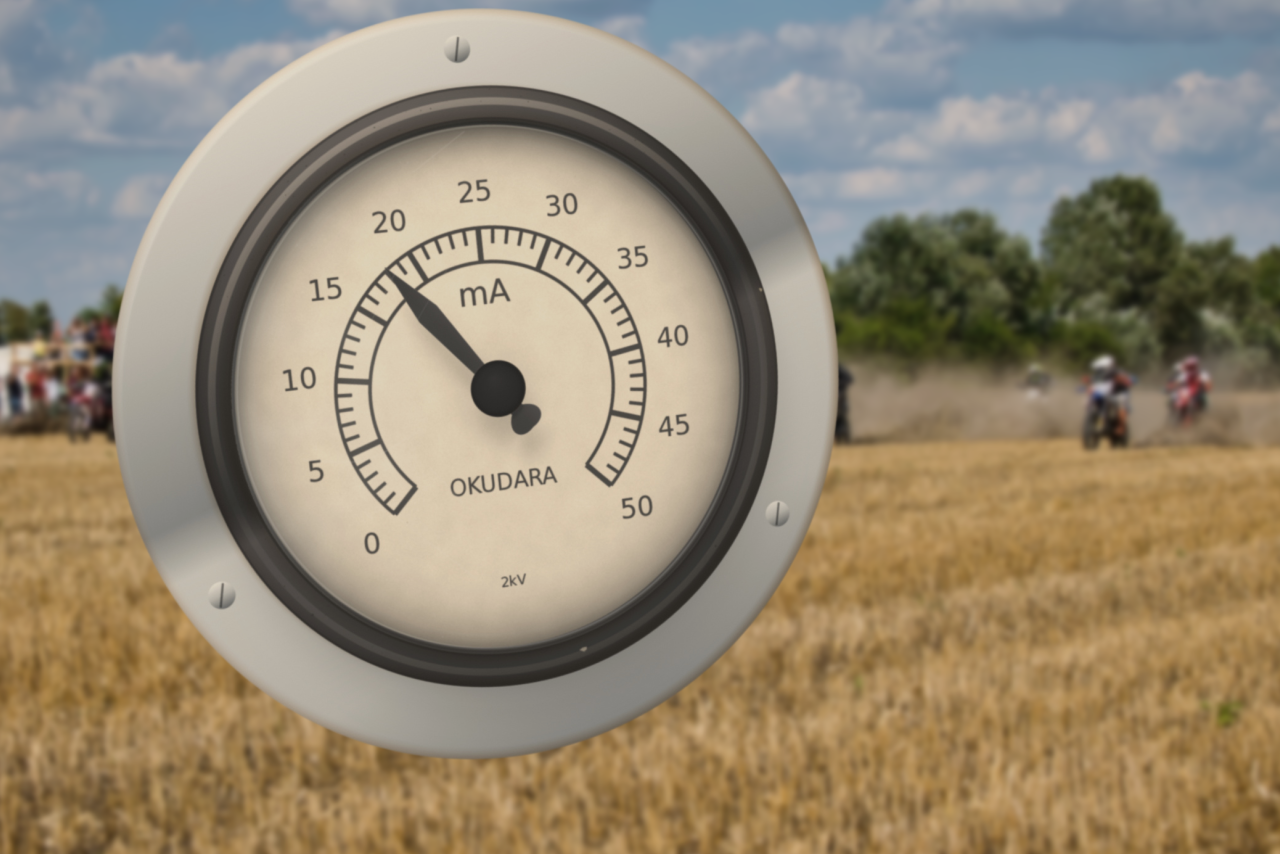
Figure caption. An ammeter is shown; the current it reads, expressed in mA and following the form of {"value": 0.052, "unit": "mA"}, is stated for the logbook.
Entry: {"value": 18, "unit": "mA"}
